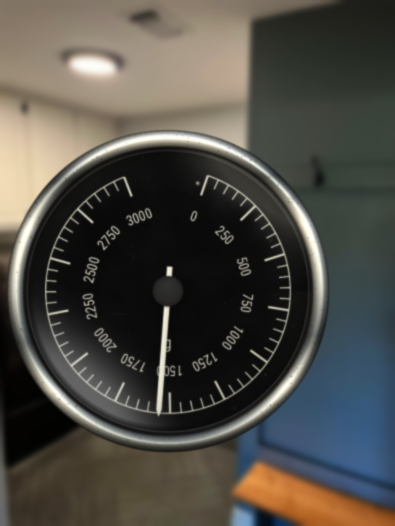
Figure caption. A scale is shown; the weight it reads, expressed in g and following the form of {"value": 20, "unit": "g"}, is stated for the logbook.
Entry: {"value": 1550, "unit": "g"}
